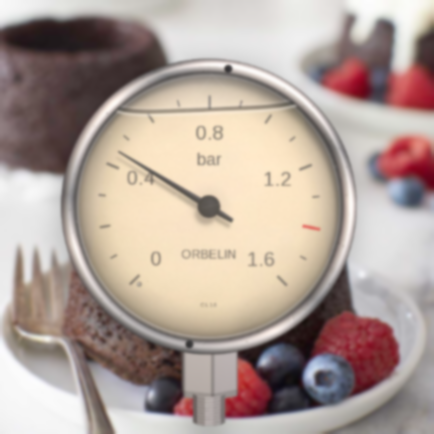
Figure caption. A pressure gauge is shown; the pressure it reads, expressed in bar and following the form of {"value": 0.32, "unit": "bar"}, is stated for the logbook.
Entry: {"value": 0.45, "unit": "bar"}
